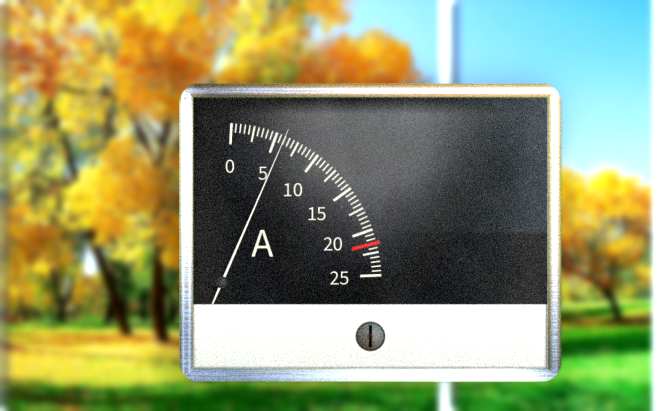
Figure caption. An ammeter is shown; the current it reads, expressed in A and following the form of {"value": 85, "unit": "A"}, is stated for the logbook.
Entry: {"value": 6, "unit": "A"}
